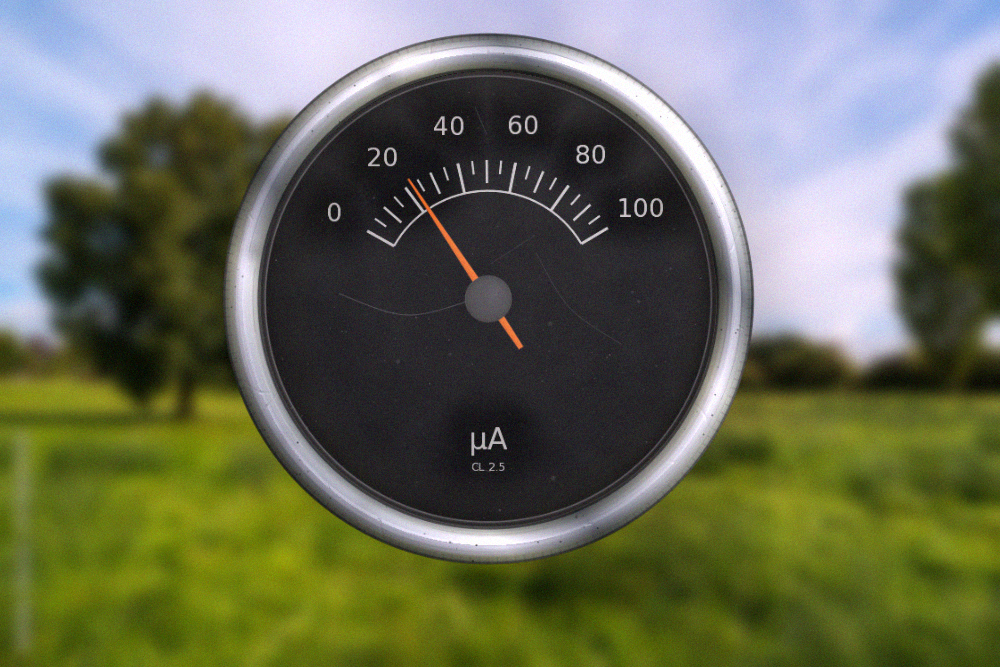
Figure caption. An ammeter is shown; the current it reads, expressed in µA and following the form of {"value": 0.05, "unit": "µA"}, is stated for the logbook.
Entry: {"value": 22.5, "unit": "µA"}
